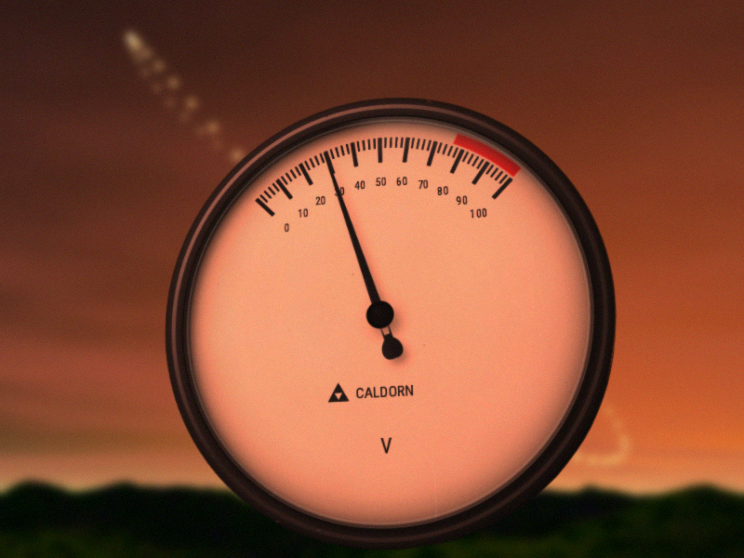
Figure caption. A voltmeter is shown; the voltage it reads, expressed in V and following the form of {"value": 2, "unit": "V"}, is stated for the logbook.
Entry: {"value": 30, "unit": "V"}
